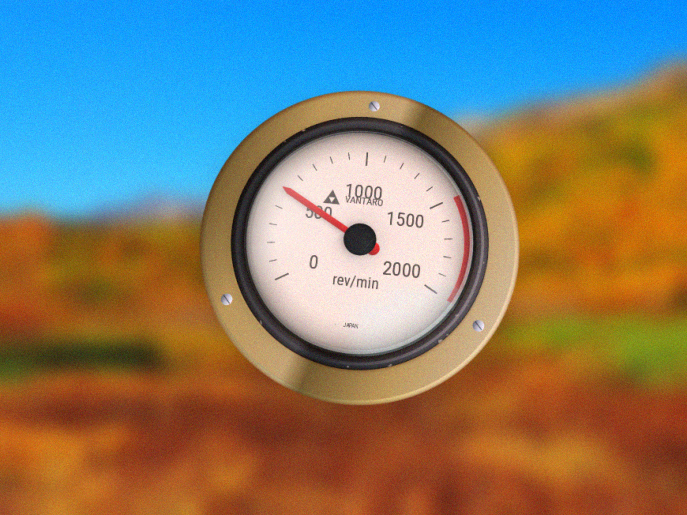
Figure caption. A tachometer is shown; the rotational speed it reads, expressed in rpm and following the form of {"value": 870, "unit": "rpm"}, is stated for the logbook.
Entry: {"value": 500, "unit": "rpm"}
